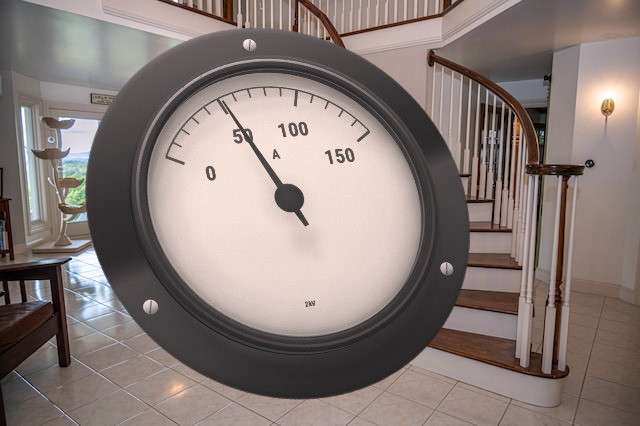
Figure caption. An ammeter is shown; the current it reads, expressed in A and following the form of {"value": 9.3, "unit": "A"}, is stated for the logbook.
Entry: {"value": 50, "unit": "A"}
